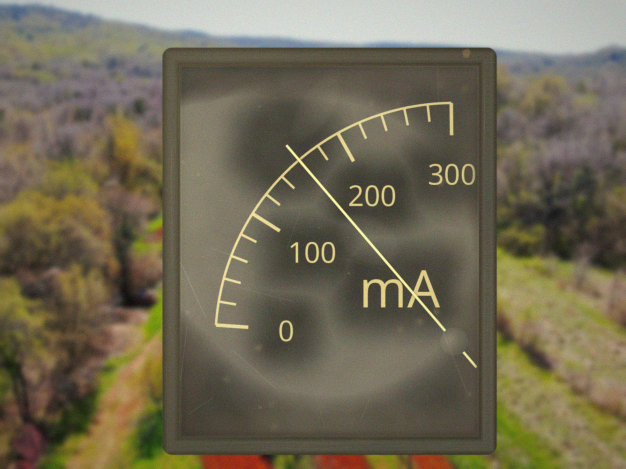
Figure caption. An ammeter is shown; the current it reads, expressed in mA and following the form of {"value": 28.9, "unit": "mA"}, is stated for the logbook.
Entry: {"value": 160, "unit": "mA"}
